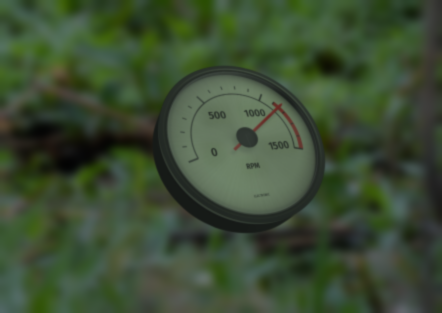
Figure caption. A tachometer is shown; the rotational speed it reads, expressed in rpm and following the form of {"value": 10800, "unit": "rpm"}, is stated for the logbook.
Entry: {"value": 1150, "unit": "rpm"}
